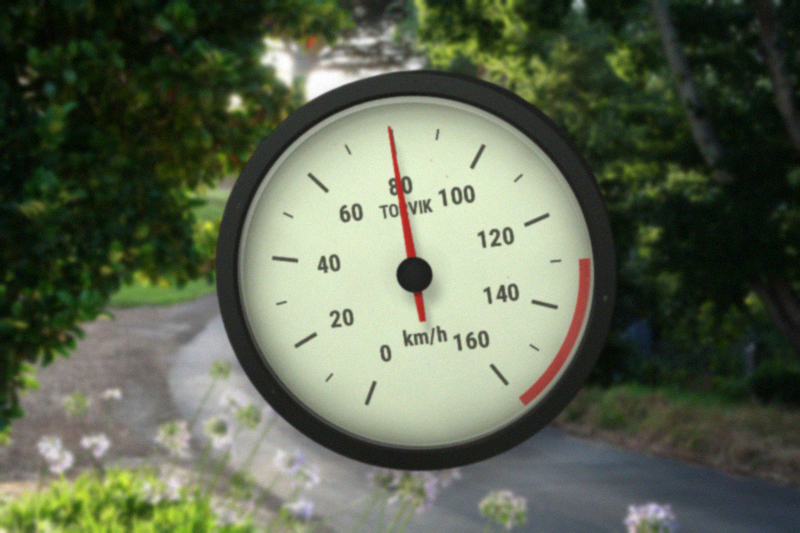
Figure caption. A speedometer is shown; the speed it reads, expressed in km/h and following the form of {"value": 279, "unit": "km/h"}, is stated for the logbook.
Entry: {"value": 80, "unit": "km/h"}
